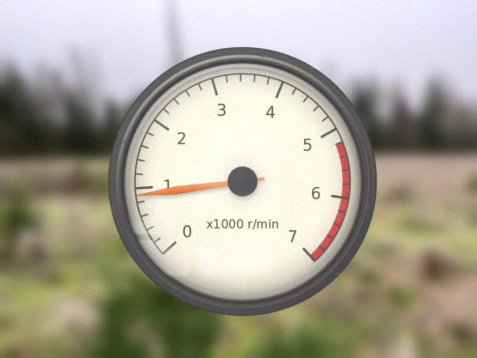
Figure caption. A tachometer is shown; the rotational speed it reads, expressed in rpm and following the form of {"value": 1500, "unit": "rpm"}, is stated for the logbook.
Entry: {"value": 900, "unit": "rpm"}
